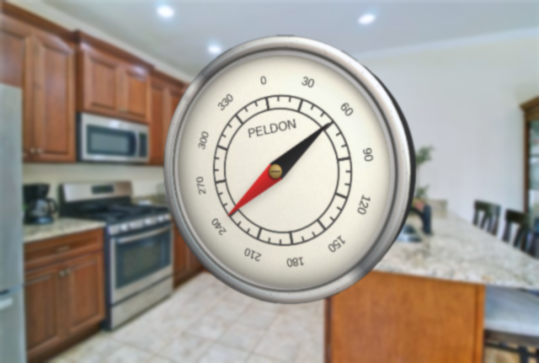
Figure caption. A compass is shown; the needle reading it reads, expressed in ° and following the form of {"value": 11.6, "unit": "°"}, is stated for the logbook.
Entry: {"value": 240, "unit": "°"}
